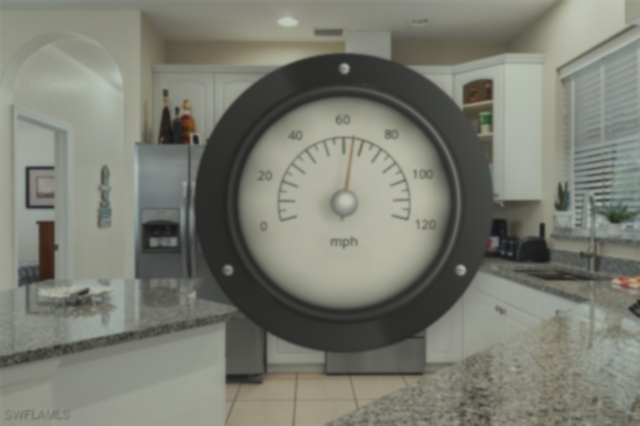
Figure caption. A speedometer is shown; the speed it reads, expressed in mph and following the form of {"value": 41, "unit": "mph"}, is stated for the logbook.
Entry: {"value": 65, "unit": "mph"}
